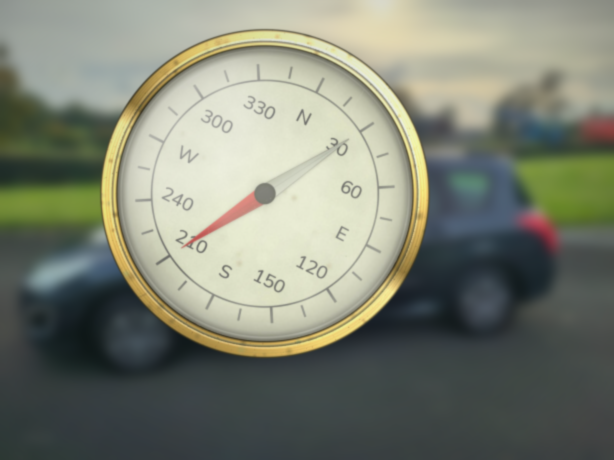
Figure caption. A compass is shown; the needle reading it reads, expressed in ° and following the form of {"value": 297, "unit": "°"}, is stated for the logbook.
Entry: {"value": 210, "unit": "°"}
